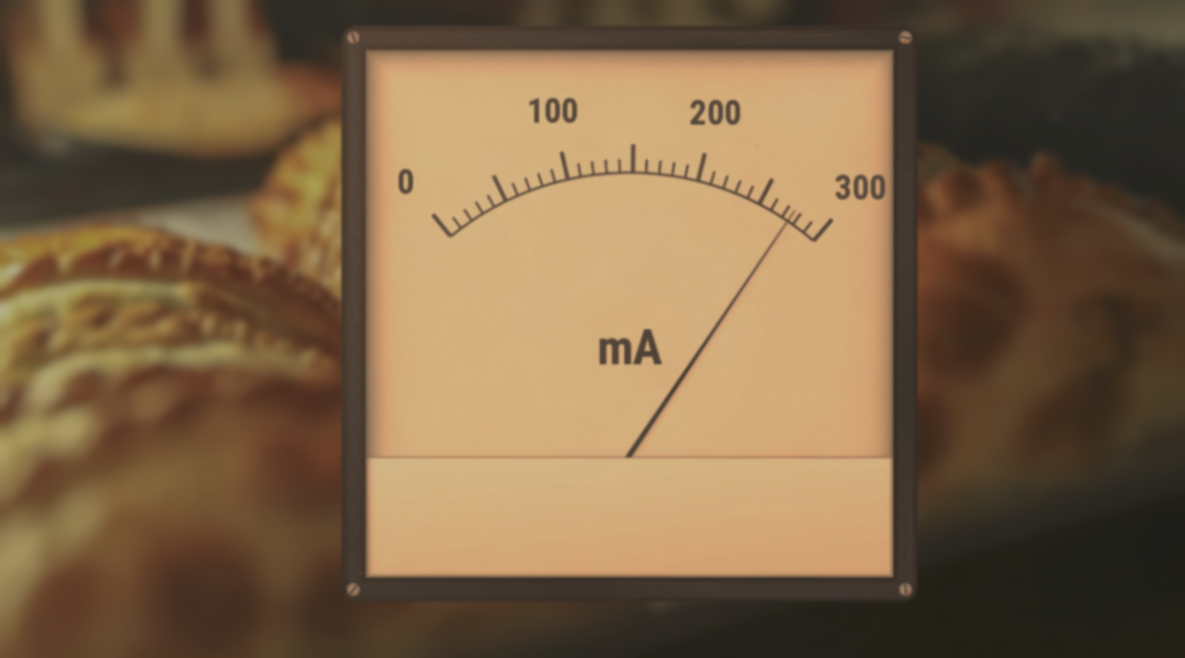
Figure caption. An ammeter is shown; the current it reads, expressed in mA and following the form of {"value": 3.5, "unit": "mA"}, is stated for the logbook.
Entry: {"value": 275, "unit": "mA"}
